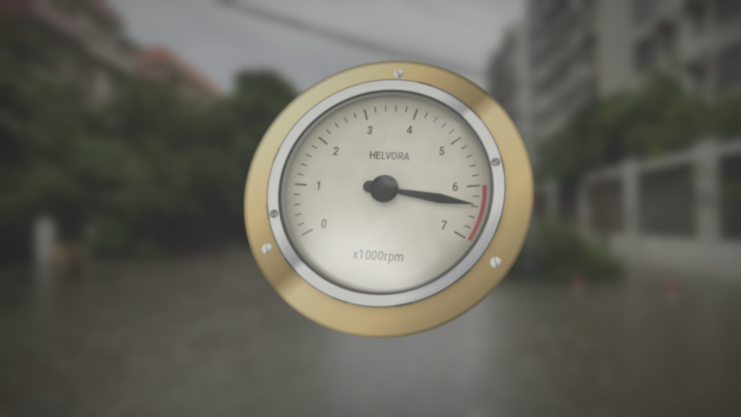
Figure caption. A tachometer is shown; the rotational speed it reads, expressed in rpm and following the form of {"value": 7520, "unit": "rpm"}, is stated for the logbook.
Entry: {"value": 6400, "unit": "rpm"}
